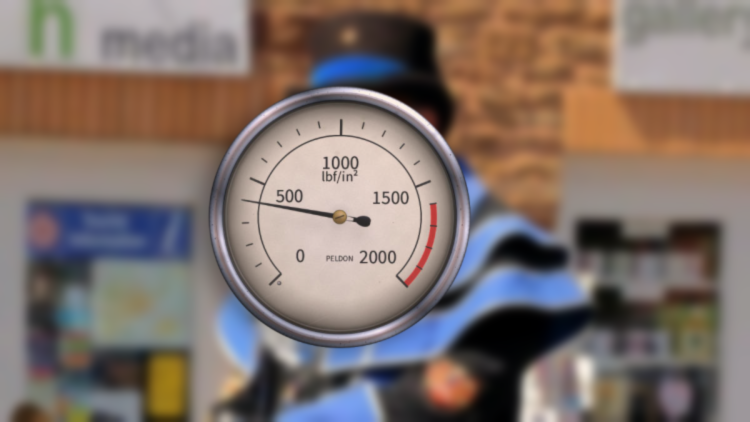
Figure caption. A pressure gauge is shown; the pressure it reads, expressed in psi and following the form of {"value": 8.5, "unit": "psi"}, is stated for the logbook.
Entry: {"value": 400, "unit": "psi"}
